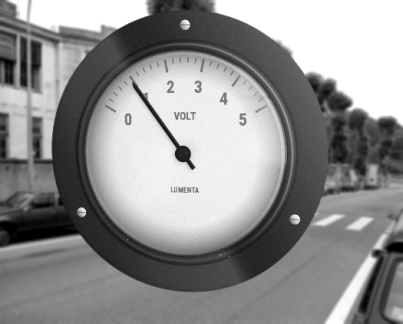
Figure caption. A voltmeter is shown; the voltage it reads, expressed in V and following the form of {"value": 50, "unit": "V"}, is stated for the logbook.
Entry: {"value": 1, "unit": "V"}
